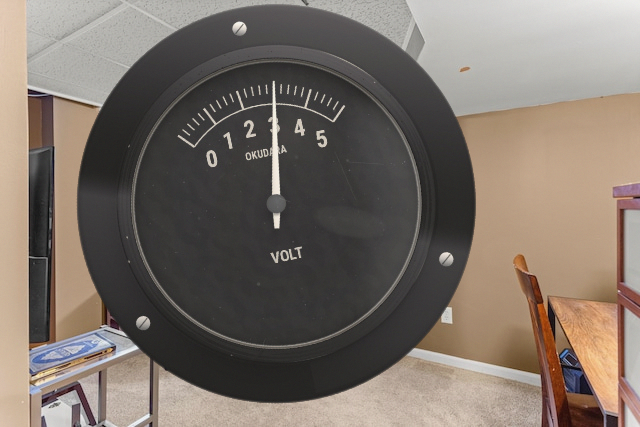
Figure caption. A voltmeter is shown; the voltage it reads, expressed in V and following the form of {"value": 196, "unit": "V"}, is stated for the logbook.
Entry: {"value": 3, "unit": "V"}
